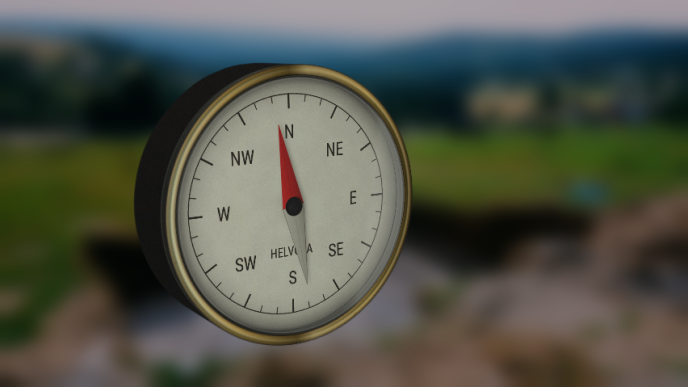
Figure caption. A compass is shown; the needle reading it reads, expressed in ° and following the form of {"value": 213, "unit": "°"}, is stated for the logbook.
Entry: {"value": 350, "unit": "°"}
